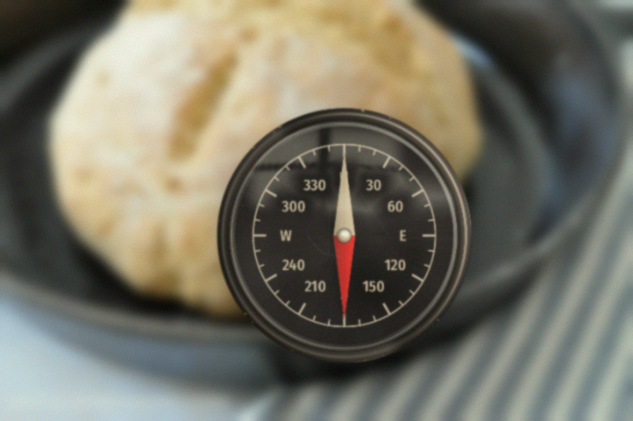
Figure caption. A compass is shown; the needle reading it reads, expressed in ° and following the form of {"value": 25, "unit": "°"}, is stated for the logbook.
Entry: {"value": 180, "unit": "°"}
